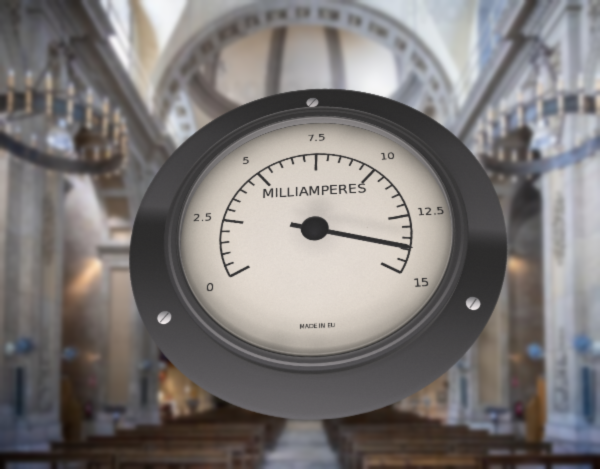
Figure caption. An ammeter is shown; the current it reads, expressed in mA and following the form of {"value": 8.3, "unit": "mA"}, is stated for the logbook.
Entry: {"value": 14, "unit": "mA"}
